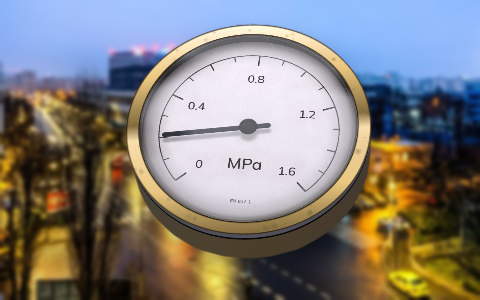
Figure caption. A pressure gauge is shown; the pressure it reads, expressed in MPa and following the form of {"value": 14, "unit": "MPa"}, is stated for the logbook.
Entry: {"value": 0.2, "unit": "MPa"}
